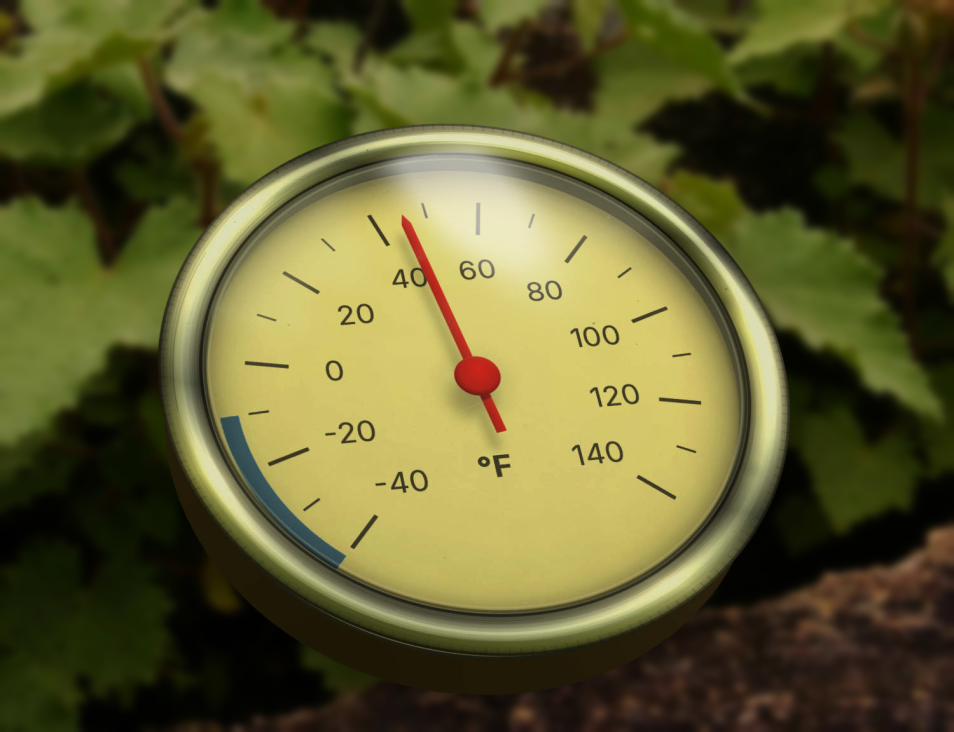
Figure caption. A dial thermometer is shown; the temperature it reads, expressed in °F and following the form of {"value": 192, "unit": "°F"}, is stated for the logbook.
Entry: {"value": 45, "unit": "°F"}
